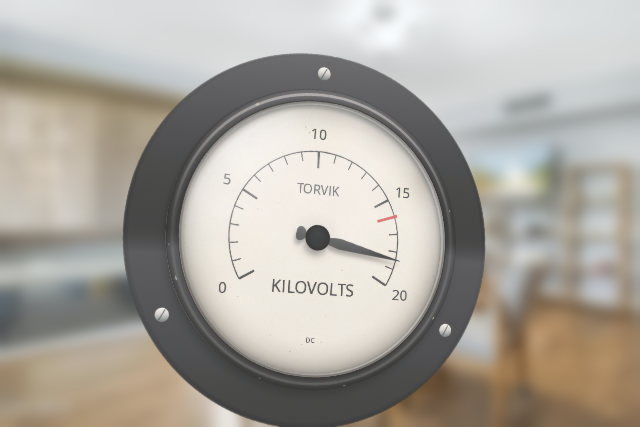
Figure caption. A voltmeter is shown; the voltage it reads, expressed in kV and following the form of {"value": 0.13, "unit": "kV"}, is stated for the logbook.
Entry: {"value": 18.5, "unit": "kV"}
